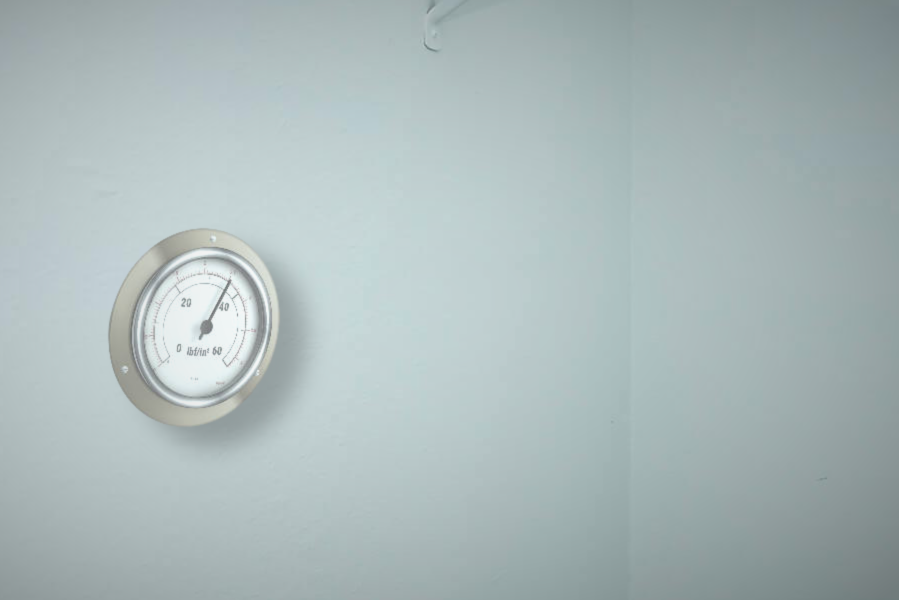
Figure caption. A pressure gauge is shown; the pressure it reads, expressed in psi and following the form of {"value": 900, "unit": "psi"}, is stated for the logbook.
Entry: {"value": 35, "unit": "psi"}
